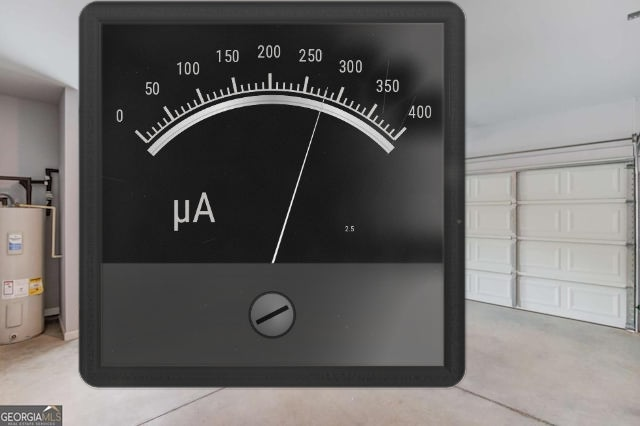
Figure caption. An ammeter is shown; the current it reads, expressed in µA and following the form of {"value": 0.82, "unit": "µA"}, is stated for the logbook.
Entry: {"value": 280, "unit": "µA"}
